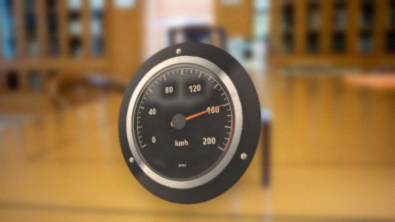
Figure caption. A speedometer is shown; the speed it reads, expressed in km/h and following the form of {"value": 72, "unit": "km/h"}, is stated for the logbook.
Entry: {"value": 160, "unit": "km/h"}
